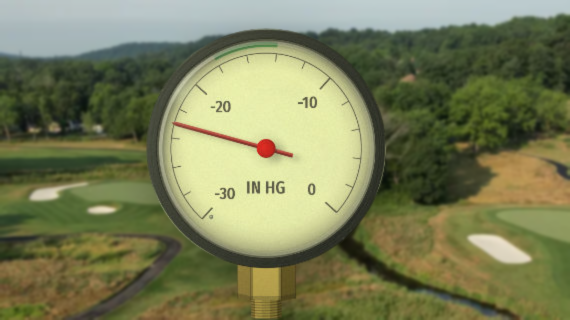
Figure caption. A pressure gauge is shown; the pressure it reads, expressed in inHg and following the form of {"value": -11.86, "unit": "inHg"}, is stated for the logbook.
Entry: {"value": -23, "unit": "inHg"}
